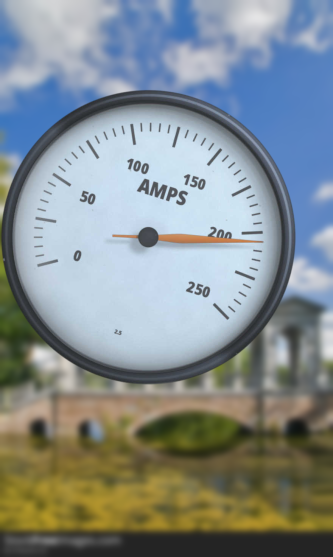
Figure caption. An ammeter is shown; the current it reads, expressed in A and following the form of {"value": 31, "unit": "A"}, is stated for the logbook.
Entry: {"value": 205, "unit": "A"}
